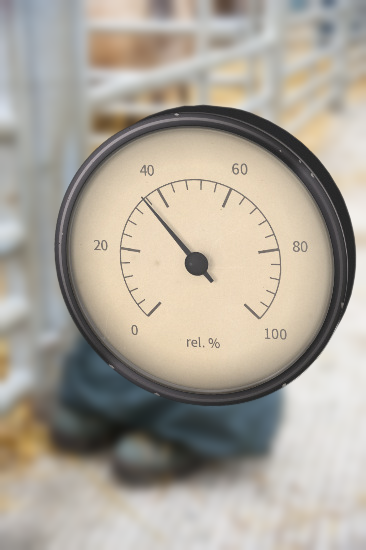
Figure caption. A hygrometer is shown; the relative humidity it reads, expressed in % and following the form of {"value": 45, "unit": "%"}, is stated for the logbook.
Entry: {"value": 36, "unit": "%"}
